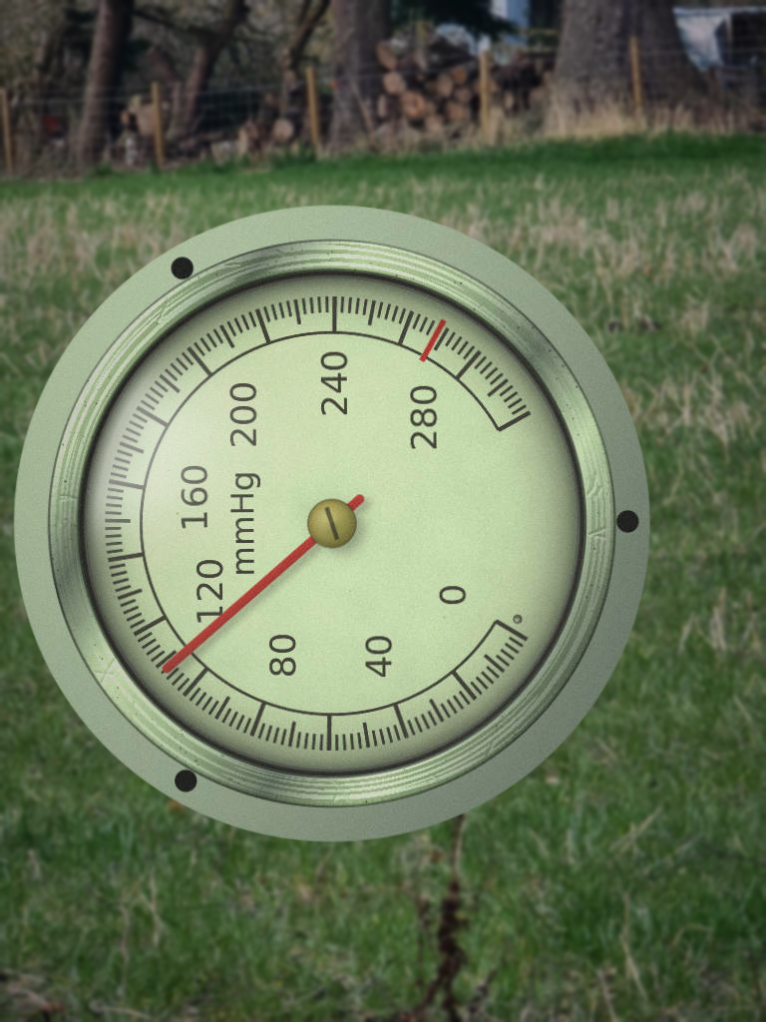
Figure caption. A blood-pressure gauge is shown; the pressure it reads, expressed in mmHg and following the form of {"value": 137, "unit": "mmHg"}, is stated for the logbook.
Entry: {"value": 108, "unit": "mmHg"}
